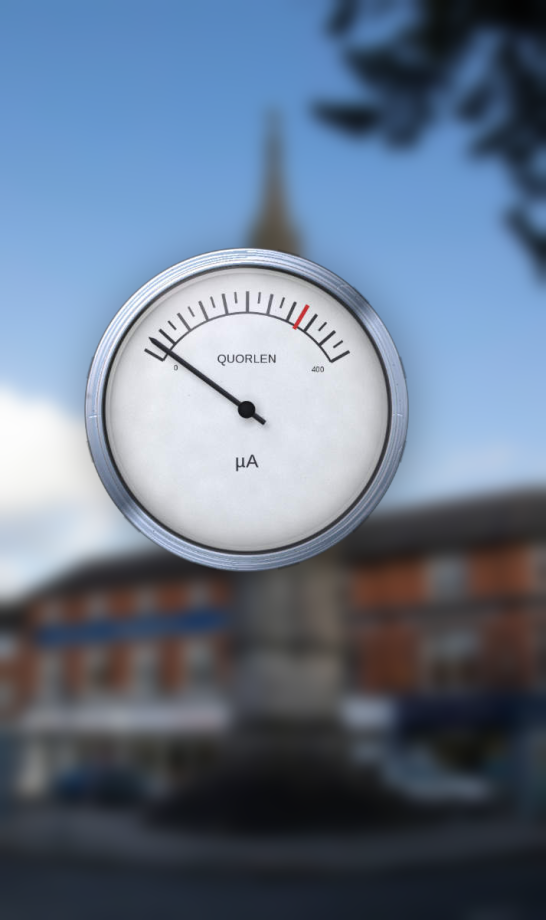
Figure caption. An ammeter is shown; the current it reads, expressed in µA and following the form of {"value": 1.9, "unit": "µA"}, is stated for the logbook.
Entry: {"value": 20, "unit": "µA"}
